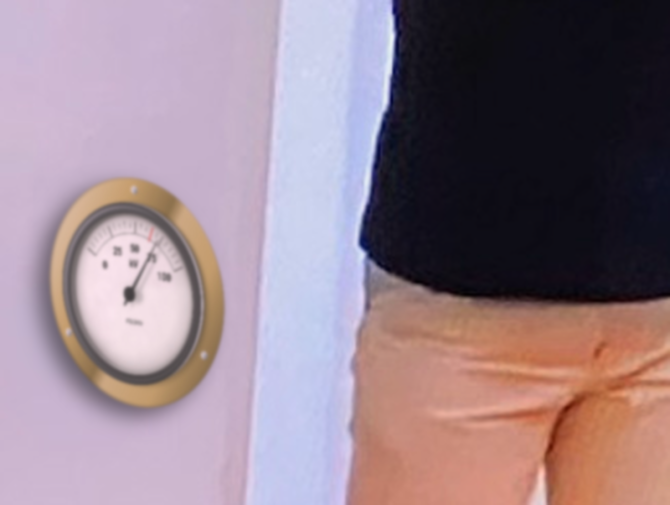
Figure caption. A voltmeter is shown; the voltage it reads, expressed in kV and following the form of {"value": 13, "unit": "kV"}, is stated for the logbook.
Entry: {"value": 75, "unit": "kV"}
